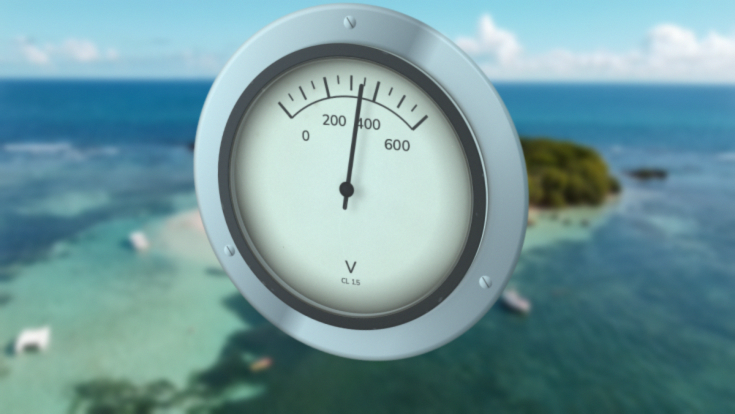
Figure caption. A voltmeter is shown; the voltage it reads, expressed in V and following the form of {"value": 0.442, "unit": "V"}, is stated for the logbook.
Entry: {"value": 350, "unit": "V"}
